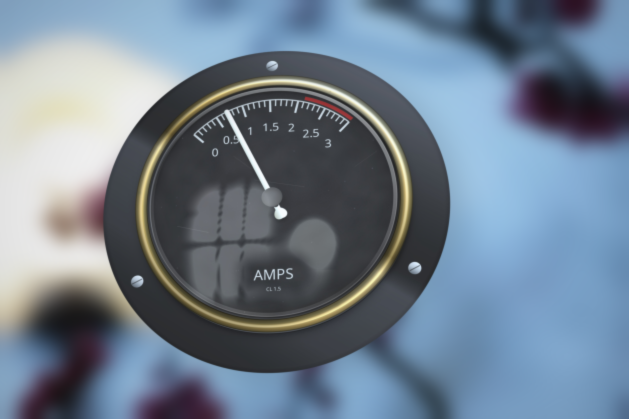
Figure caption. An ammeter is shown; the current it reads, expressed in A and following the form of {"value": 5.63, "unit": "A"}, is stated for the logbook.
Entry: {"value": 0.7, "unit": "A"}
